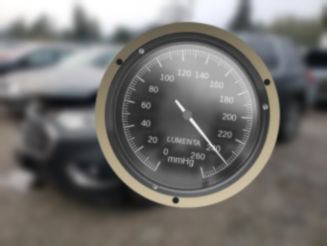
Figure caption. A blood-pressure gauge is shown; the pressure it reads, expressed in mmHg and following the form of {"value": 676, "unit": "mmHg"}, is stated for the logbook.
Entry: {"value": 240, "unit": "mmHg"}
